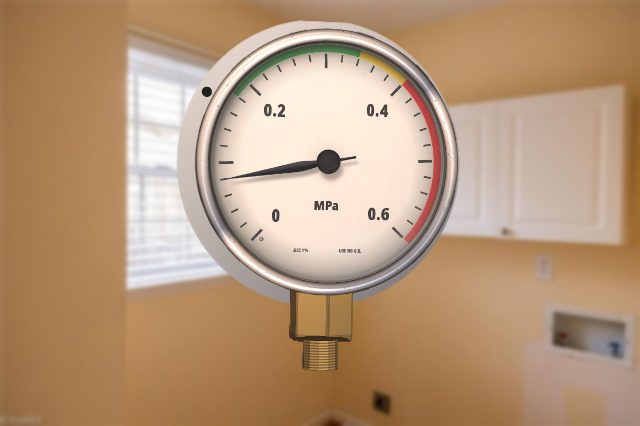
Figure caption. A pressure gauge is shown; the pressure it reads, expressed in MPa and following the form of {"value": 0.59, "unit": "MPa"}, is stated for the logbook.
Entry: {"value": 0.08, "unit": "MPa"}
